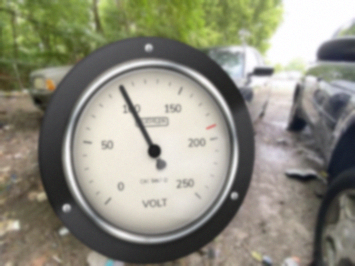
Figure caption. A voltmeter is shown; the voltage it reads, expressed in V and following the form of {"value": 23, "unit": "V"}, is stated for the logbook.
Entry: {"value": 100, "unit": "V"}
